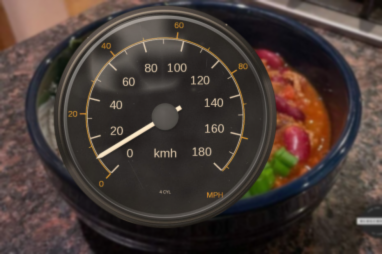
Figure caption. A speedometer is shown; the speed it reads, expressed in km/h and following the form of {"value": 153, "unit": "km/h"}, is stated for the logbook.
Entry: {"value": 10, "unit": "km/h"}
